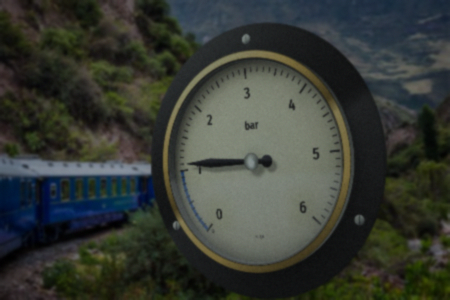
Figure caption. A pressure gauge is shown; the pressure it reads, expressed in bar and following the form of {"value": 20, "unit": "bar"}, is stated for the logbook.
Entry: {"value": 1.1, "unit": "bar"}
